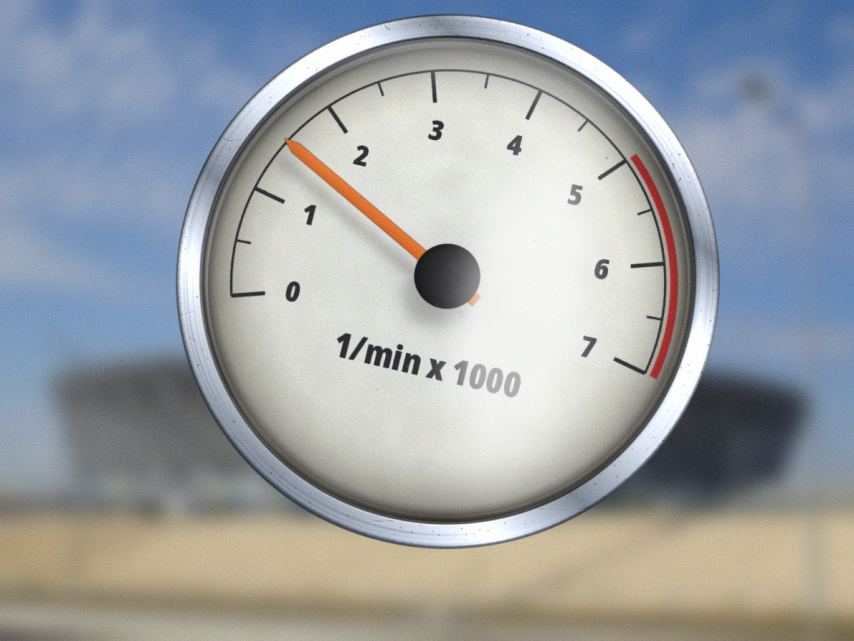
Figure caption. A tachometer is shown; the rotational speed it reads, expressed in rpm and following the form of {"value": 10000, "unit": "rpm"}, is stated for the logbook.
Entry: {"value": 1500, "unit": "rpm"}
